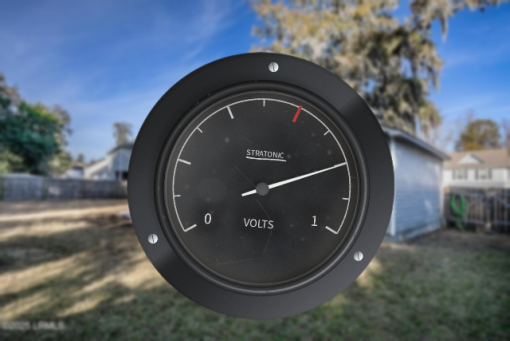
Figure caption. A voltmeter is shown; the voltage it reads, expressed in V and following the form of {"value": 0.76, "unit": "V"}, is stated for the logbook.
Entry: {"value": 0.8, "unit": "V"}
